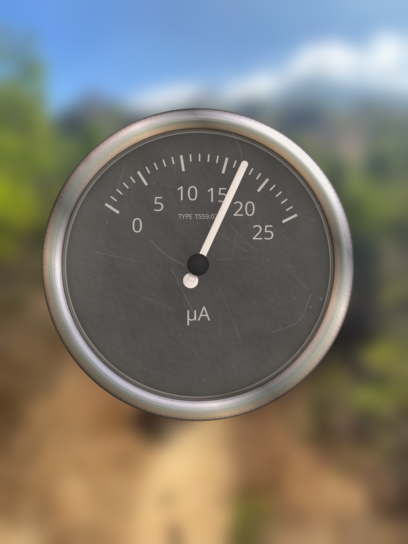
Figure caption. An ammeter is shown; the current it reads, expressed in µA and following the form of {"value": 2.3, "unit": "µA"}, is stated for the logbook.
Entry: {"value": 17, "unit": "µA"}
